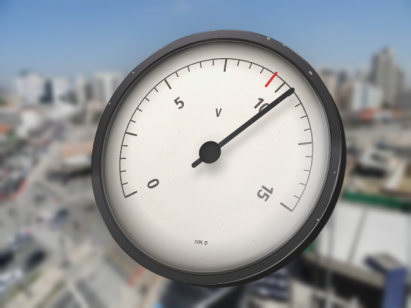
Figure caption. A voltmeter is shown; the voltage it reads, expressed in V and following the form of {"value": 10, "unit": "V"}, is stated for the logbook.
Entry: {"value": 10.5, "unit": "V"}
